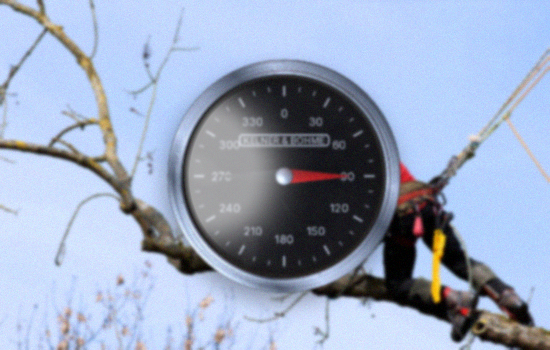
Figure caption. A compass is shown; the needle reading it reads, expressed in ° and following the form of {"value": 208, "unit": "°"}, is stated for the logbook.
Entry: {"value": 90, "unit": "°"}
